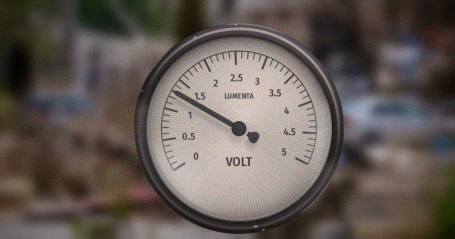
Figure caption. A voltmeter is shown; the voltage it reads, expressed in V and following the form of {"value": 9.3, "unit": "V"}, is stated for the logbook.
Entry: {"value": 1.3, "unit": "V"}
